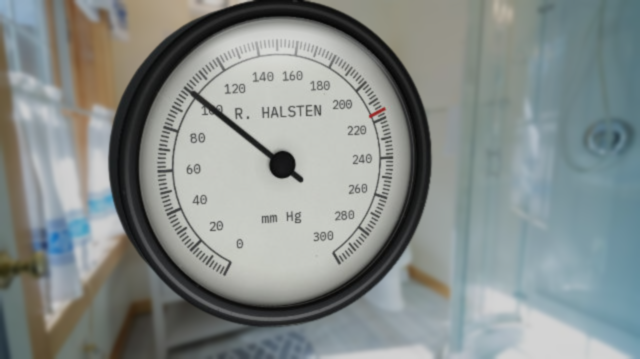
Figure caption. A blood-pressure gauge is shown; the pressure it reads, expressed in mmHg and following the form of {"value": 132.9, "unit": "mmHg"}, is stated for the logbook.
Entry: {"value": 100, "unit": "mmHg"}
